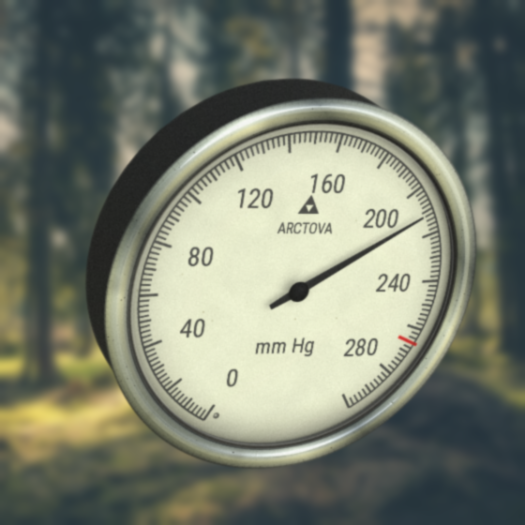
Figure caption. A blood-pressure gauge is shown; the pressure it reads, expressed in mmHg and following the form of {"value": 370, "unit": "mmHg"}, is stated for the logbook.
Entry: {"value": 210, "unit": "mmHg"}
